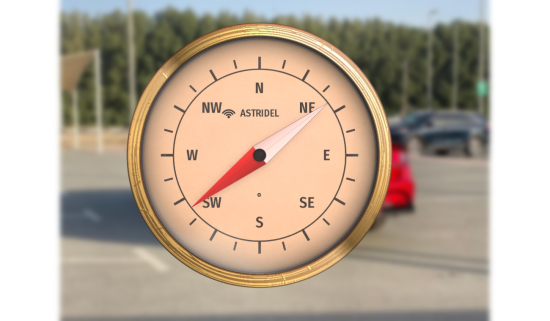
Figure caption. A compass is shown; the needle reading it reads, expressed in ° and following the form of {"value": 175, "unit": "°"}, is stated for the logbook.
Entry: {"value": 232.5, "unit": "°"}
